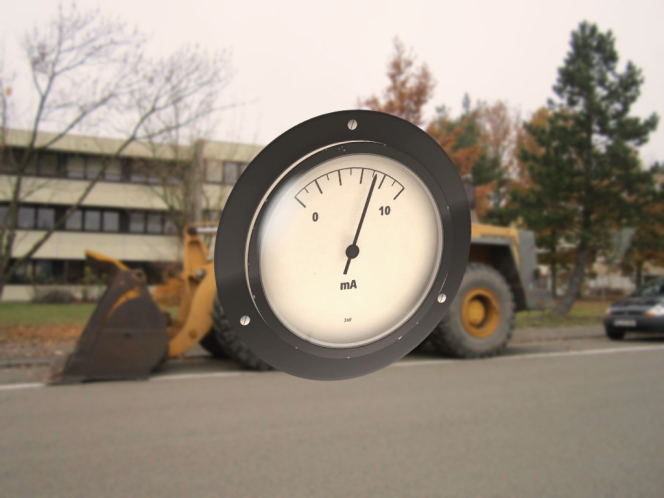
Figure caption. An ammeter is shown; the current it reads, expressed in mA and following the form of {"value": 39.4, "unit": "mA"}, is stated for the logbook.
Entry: {"value": 7, "unit": "mA"}
